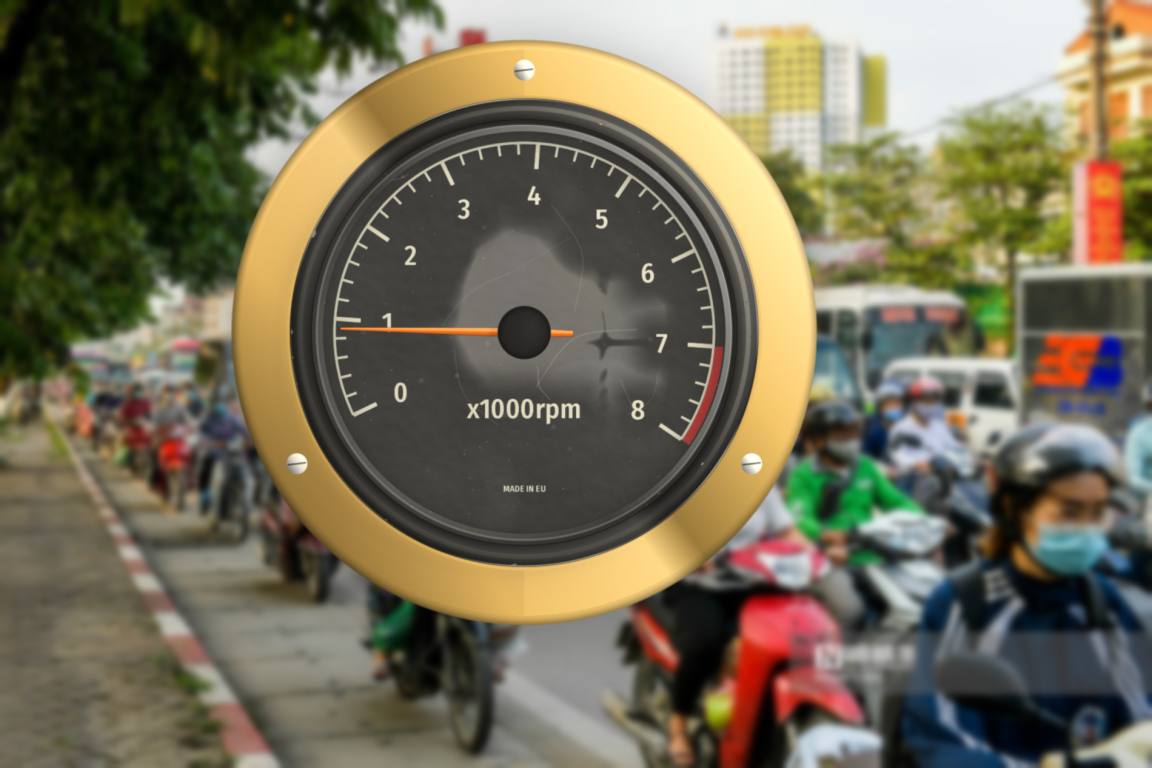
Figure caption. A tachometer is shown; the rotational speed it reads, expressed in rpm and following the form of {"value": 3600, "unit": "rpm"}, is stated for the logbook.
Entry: {"value": 900, "unit": "rpm"}
